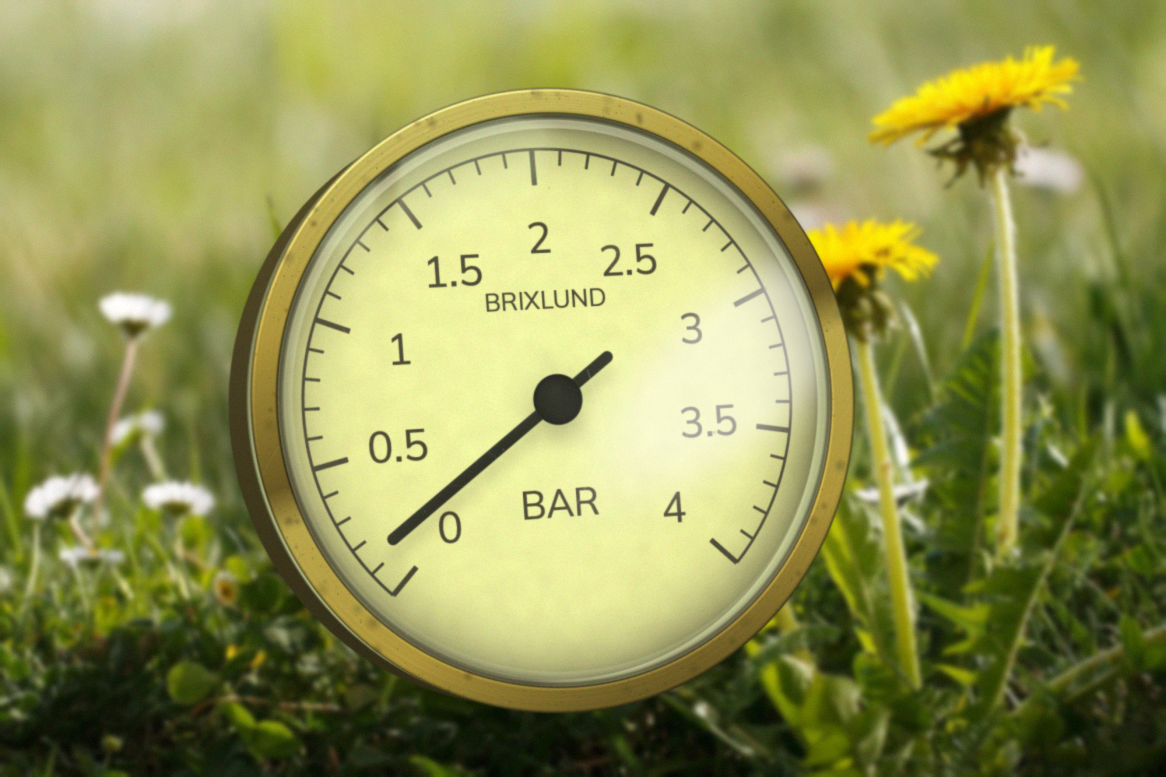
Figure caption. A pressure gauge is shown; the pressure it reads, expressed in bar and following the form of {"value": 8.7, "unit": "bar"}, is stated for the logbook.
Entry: {"value": 0.15, "unit": "bar"}
